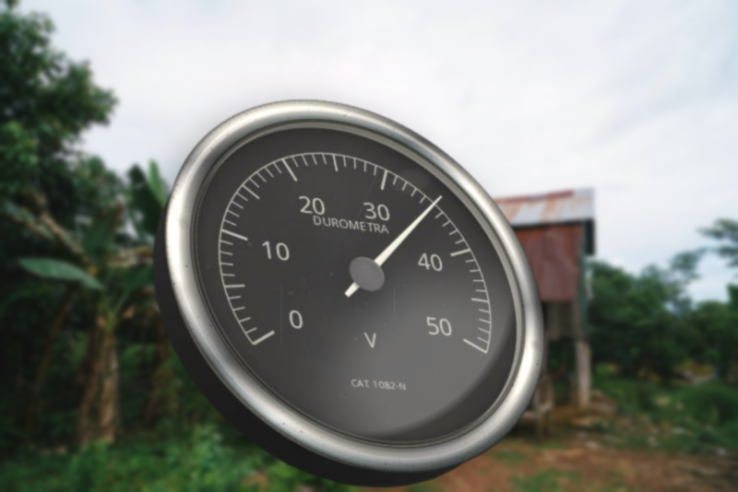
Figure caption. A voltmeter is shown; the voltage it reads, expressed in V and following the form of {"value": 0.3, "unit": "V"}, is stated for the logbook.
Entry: {"value": 35, "unit": "V"}
